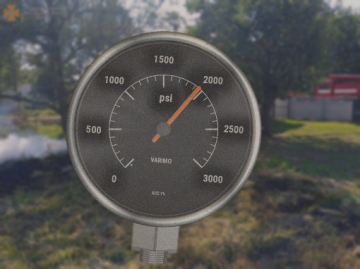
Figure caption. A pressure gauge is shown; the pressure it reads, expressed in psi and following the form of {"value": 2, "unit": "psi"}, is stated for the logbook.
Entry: {"value": 1950, "unit": "psi"}
